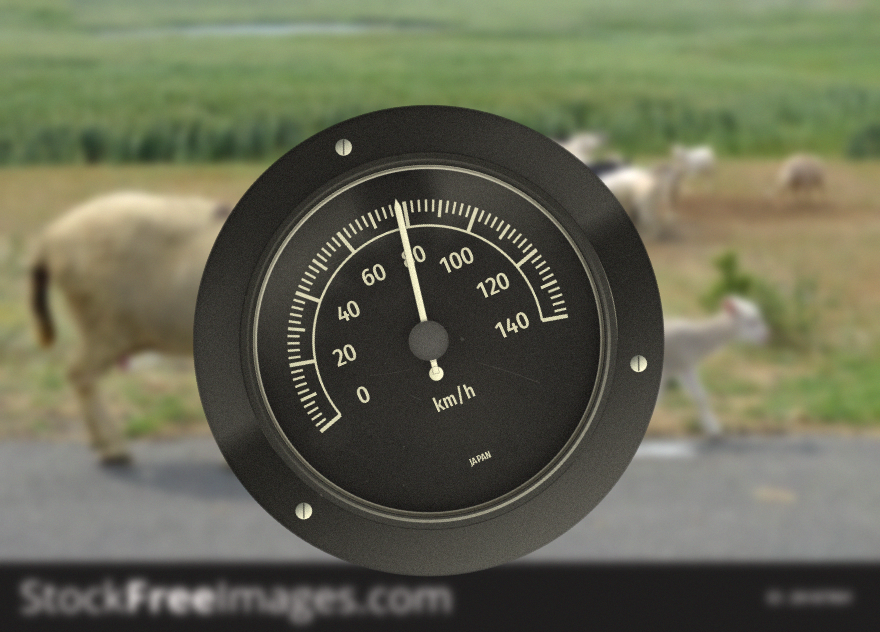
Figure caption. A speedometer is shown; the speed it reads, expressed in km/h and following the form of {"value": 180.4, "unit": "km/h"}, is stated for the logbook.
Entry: {"value": 78, "unit": "km/h"}
